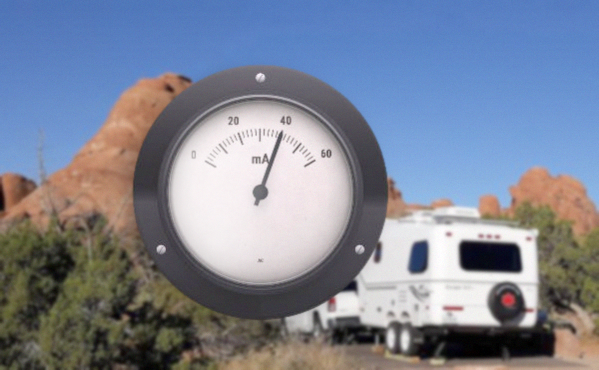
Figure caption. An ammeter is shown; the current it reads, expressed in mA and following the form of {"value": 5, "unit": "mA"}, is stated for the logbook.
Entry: {"value": 40, "unit": "mA"}
